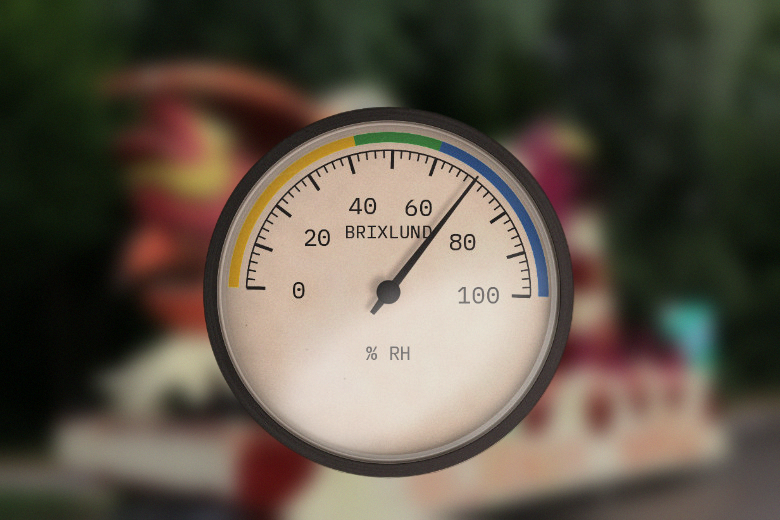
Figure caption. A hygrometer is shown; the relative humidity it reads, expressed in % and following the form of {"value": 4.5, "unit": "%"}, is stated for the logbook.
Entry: {"value": 70, "unit": "%"}
